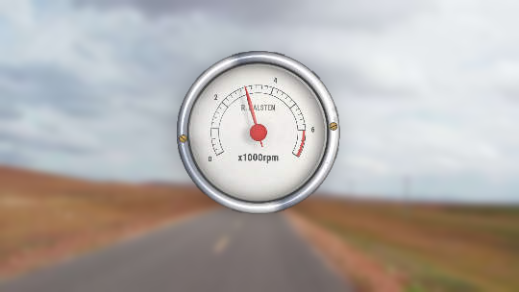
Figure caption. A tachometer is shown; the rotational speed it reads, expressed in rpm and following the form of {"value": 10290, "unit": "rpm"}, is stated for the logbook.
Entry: {"value": 3000, "unit": "rpm"}
